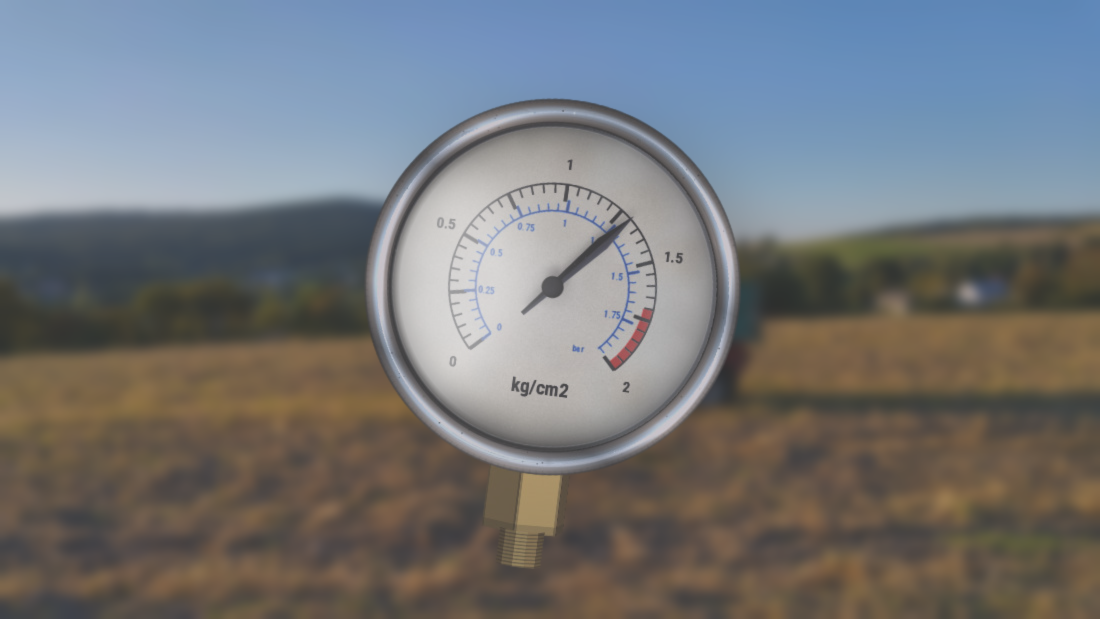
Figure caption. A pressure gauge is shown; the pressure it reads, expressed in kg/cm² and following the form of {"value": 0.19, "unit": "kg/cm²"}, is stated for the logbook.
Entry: {"value": 1.3, "unit": "kg/cm²"}
